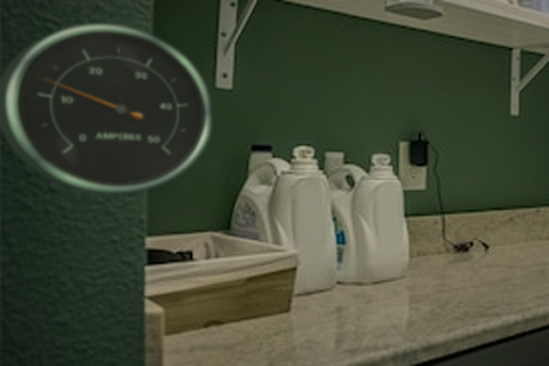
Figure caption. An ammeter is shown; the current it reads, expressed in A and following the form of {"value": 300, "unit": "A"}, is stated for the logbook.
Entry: {"value": 12.5, "unit": "A"}
